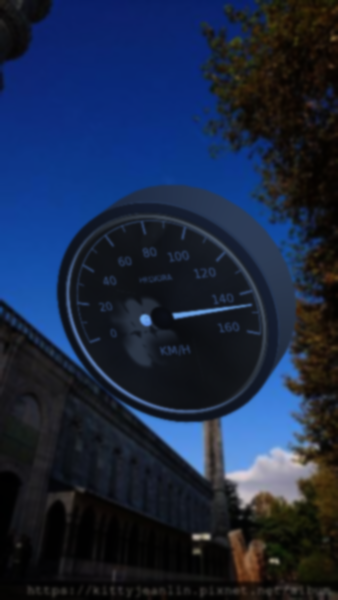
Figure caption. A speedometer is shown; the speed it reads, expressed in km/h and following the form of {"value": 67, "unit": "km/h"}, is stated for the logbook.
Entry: {"value": 145, "unit": "km/h"}
